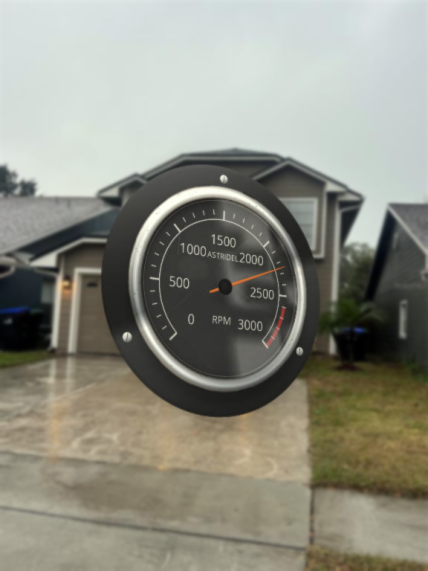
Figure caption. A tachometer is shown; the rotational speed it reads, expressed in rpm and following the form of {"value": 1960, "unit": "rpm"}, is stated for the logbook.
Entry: {"value": 2250, "unit": "rpm"}
